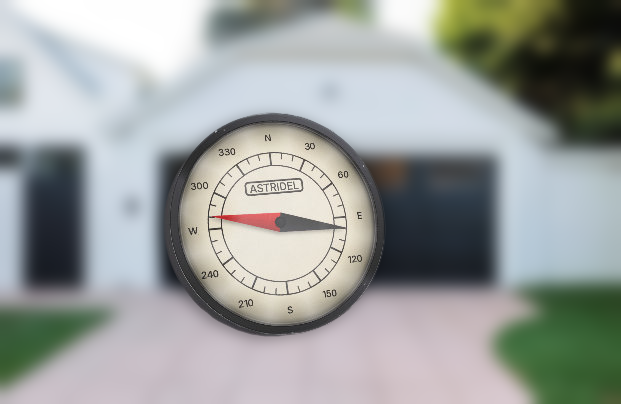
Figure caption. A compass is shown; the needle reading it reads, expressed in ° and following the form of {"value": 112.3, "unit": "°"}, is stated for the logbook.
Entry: {"value": 280, "unit": "°"}
